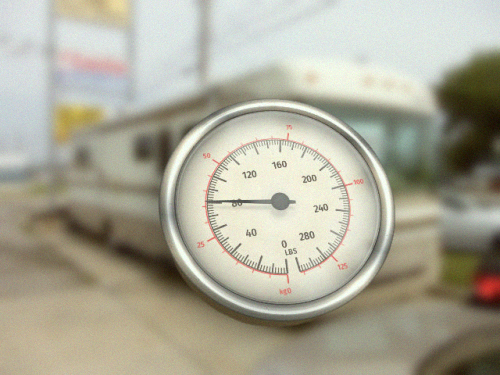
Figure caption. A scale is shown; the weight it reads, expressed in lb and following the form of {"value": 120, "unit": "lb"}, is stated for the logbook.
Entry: {"value": 80, "unit": "lb"}
